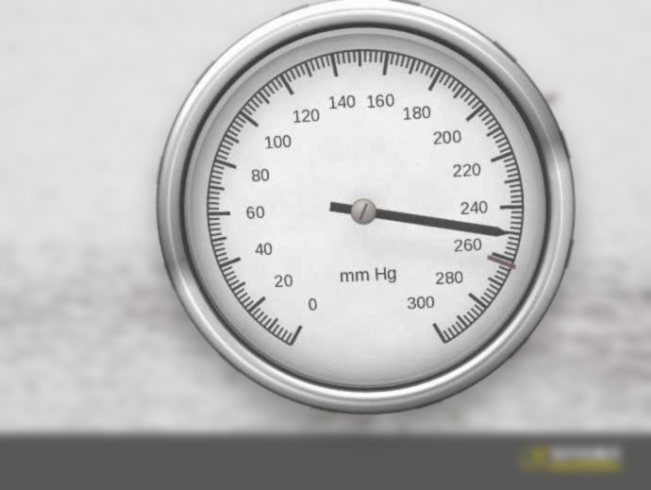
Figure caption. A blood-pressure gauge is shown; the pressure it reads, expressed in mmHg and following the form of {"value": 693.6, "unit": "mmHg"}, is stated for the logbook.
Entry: {"value": 250, "unit": "mmHg"}
